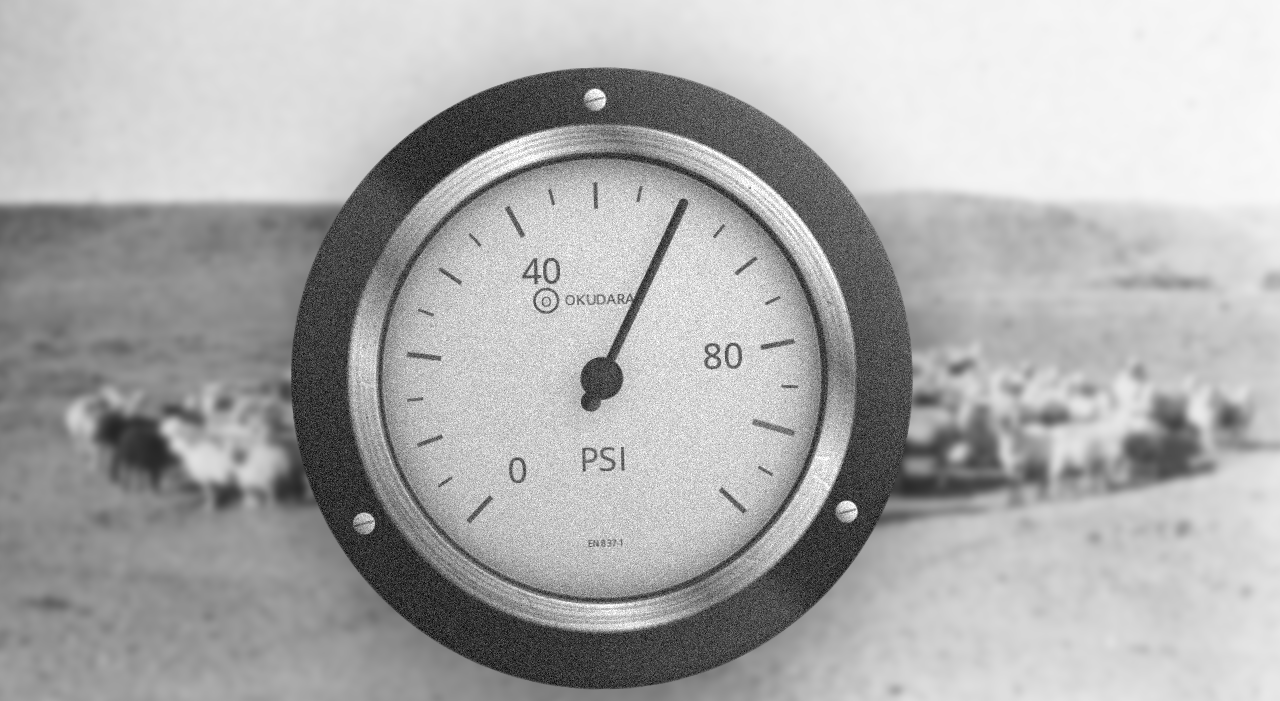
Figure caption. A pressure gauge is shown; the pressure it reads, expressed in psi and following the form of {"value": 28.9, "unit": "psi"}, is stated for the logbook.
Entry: {"value": 60, "unit": "psi"}
